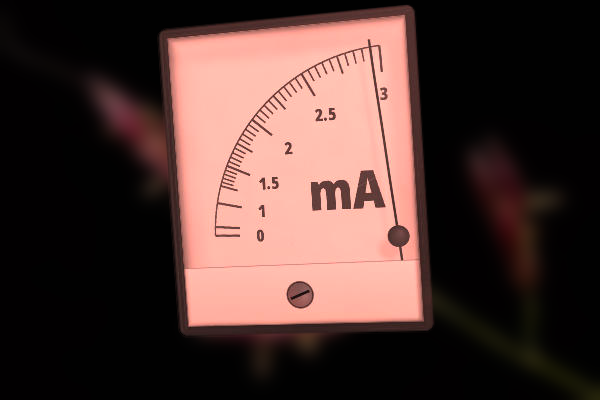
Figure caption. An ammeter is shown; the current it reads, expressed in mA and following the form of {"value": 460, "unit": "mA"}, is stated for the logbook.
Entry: {"value": 2.95, "unit": "mA"}
